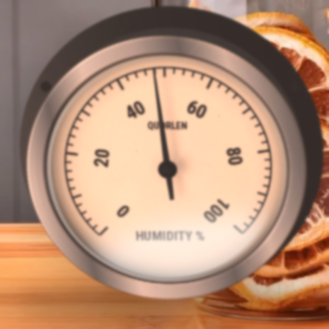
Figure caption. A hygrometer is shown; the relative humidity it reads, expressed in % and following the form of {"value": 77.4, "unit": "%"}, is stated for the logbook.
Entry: {"value": 48, "unit": "%"}
